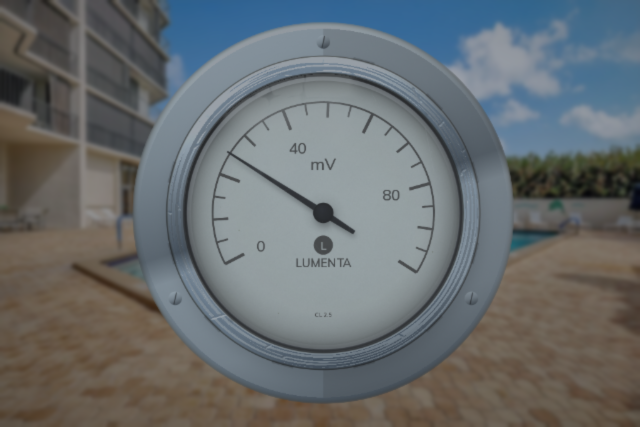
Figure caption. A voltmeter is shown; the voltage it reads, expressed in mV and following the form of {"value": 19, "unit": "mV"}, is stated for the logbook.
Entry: {"value": 25, "unit": "mV"}
